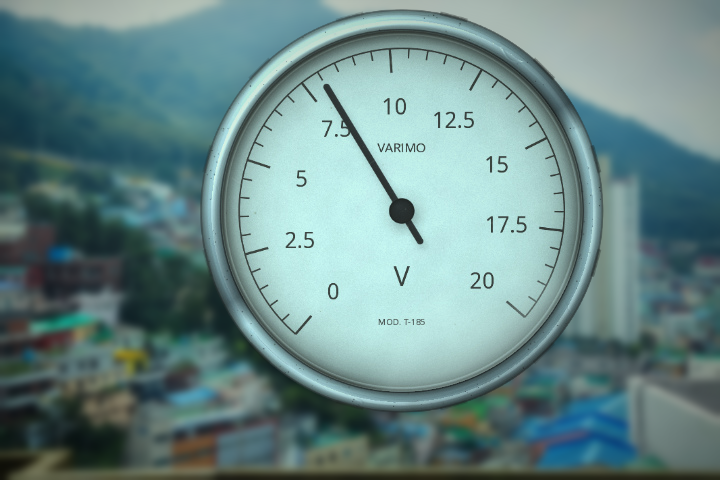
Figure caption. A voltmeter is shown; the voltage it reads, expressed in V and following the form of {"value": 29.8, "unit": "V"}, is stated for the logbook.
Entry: {"value": 8, "unit": "V"}
